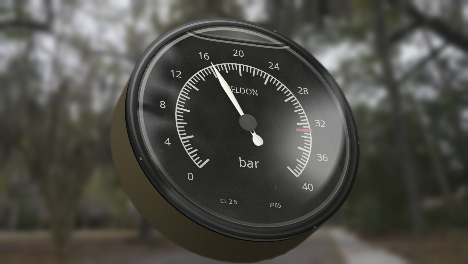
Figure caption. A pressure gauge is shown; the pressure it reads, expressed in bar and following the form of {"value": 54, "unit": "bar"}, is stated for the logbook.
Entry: {"value": 16, "unit": "bar"}
